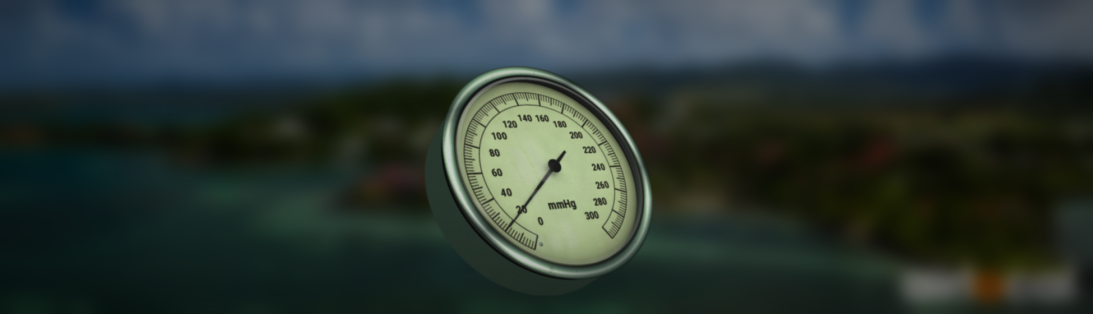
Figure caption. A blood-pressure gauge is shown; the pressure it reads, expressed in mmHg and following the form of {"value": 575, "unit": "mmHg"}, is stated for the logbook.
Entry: {"value": 20, "unit": "mmHg"}
